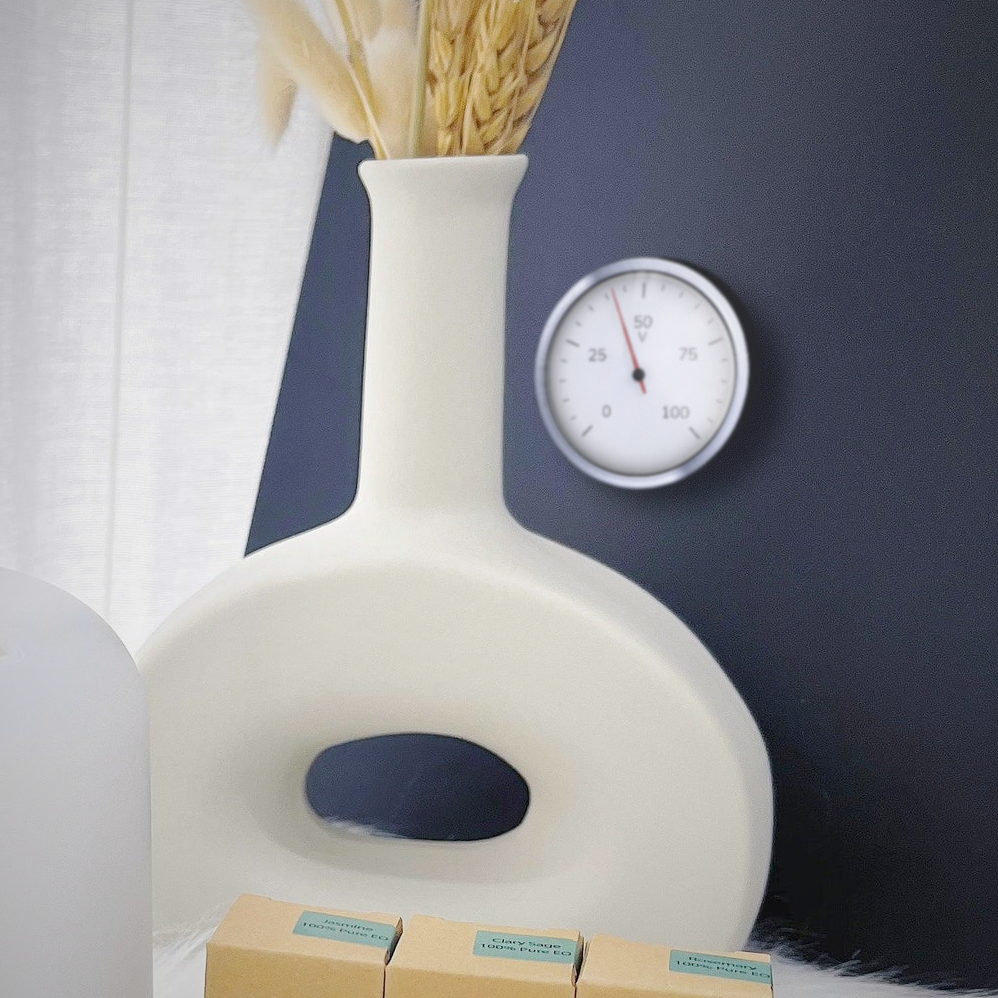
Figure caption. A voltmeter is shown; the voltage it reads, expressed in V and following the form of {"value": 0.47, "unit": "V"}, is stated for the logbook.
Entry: {"value": 42.5, "unit": "V"}
